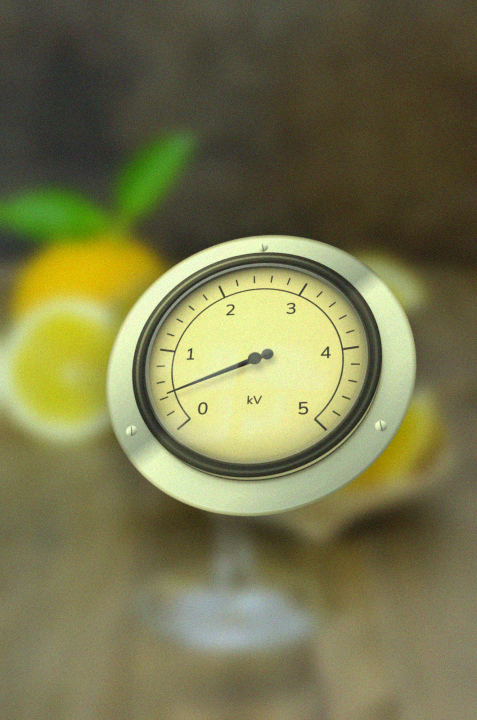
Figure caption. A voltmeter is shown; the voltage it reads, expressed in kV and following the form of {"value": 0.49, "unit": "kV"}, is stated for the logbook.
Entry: {"value": 0.4, "unit": "kV"}
